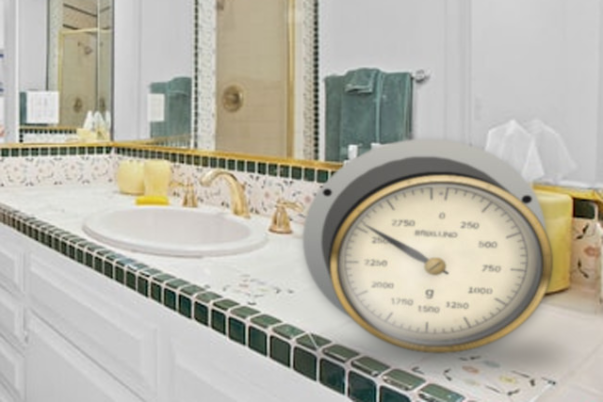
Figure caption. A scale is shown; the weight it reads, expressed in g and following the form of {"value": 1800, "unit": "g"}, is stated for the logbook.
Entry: {"value": 2550, "unit": "g"}
